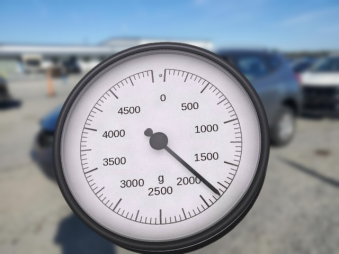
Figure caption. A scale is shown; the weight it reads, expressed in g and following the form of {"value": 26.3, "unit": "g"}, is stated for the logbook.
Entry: {"value": 1850, "unit": "g"}
